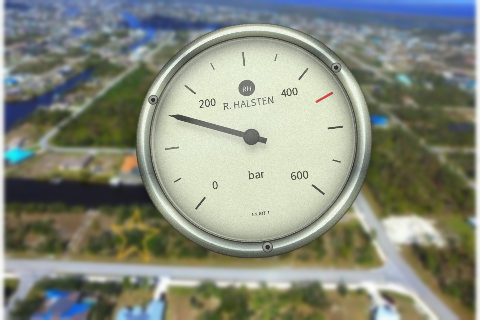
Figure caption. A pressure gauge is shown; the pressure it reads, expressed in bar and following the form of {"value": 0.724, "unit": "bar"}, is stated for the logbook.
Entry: {"value": 150, "unit": "bar"}
